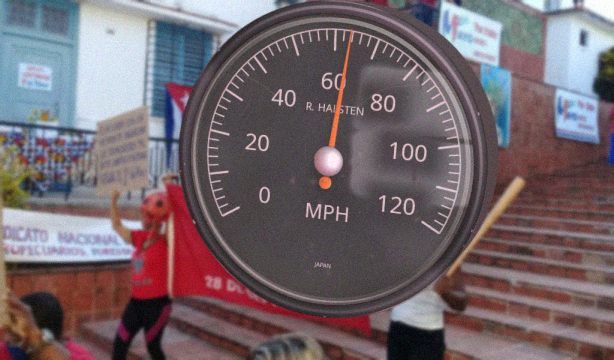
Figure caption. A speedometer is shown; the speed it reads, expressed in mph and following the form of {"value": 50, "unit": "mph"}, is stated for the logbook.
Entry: {"value": 64, "unit": "mph"}
